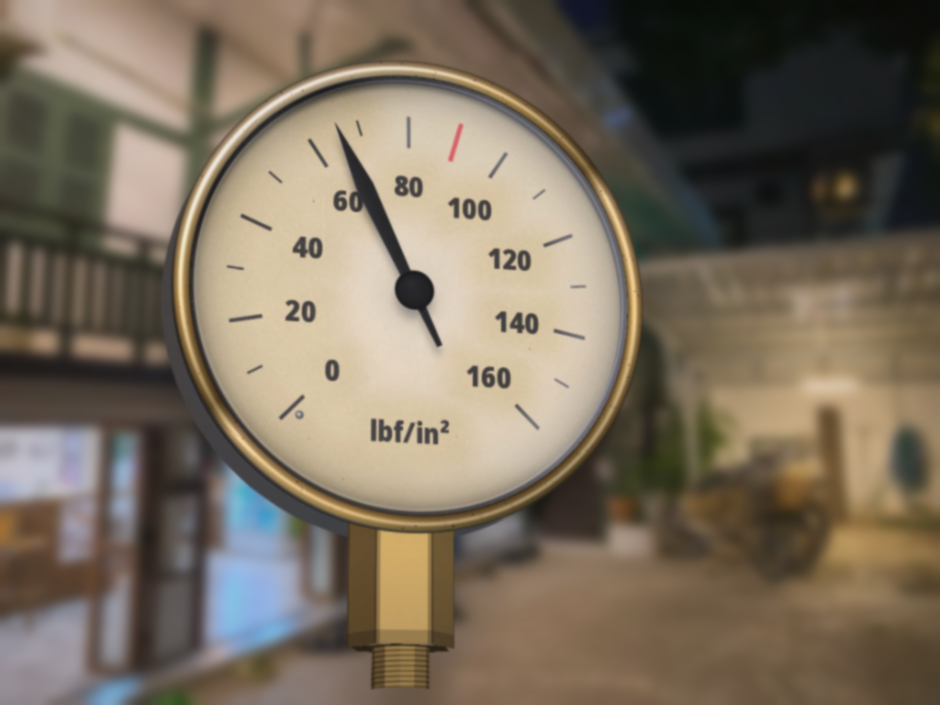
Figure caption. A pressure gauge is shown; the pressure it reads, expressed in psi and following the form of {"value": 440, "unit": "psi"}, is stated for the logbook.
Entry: {"value": 65, "unit": "psi"}
